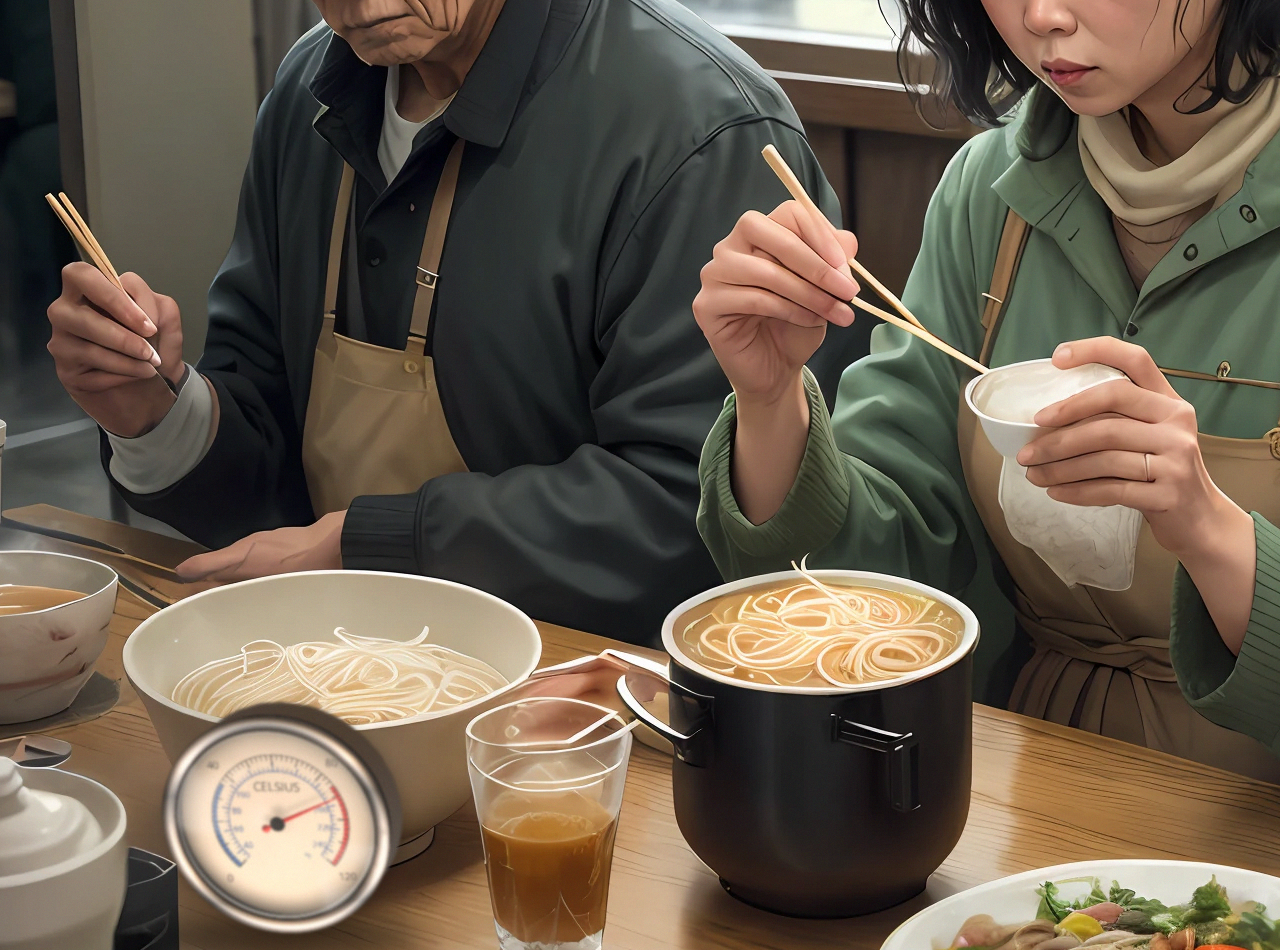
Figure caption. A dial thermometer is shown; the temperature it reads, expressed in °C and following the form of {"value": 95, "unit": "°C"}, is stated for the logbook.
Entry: {"value": 90, "unit": "°C"}
